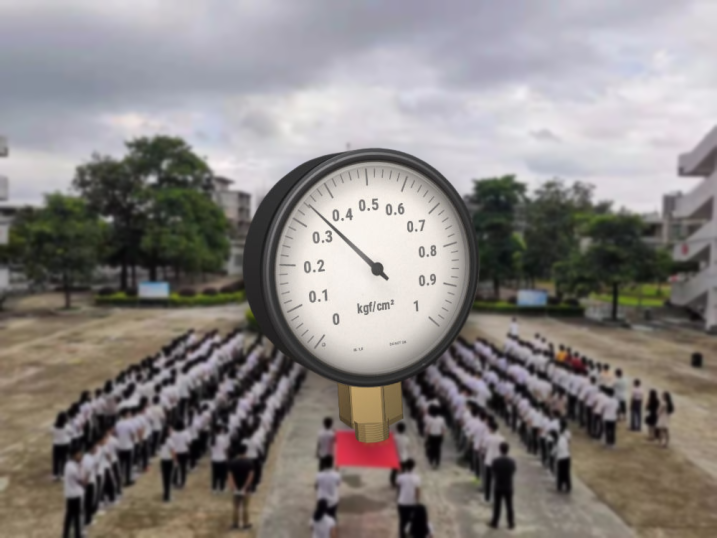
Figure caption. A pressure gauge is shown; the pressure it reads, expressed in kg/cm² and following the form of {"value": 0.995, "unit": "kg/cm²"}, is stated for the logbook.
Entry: {"value": 0.34, "unit": "kg/cm²"}
